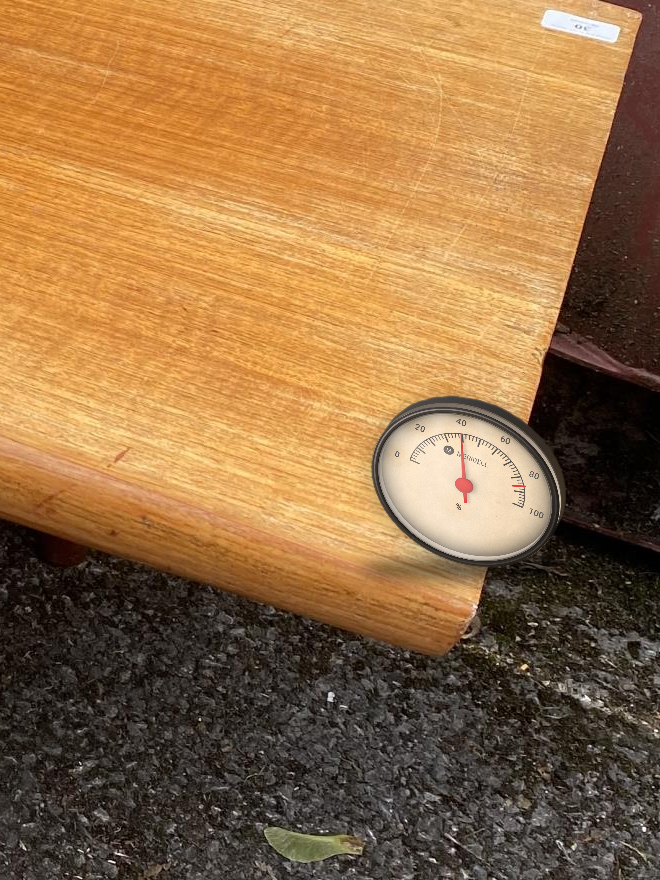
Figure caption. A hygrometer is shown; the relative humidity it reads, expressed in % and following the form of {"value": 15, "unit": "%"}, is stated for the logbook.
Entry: {"value": 40, "unit": "%"}
